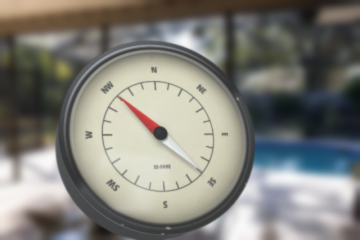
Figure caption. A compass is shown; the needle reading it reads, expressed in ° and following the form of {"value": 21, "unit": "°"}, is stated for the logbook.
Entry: {"value": 315, "unit": "°"}
